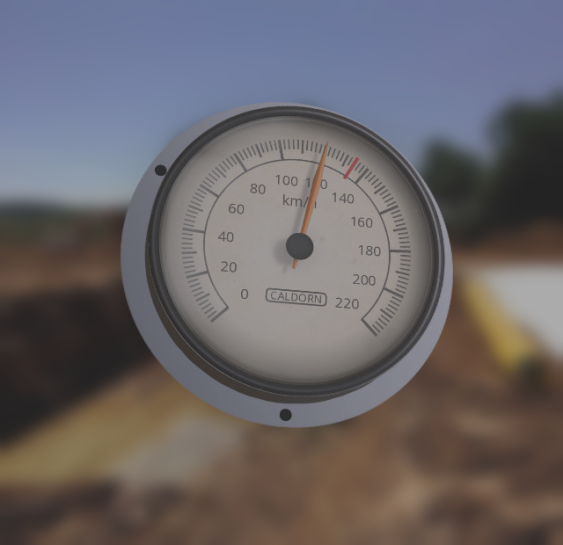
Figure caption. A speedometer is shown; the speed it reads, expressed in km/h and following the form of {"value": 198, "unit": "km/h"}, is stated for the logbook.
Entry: {"value": 120, "unit": "km/h"}
